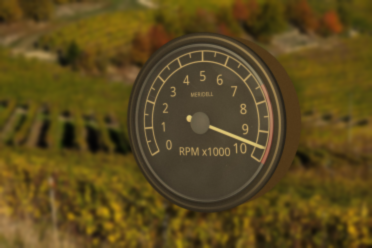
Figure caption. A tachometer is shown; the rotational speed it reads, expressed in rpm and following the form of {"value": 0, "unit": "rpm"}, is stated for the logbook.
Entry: {"value": 9500, "unit": "rpm"}
